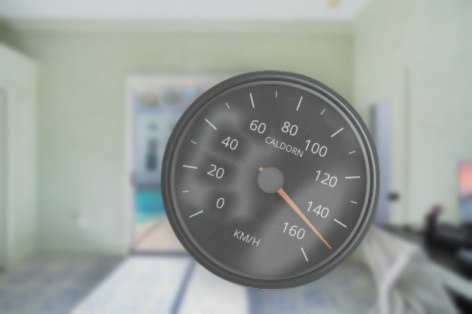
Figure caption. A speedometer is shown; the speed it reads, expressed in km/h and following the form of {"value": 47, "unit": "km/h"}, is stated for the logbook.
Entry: {"value": 150, "unit": "km/h"}
